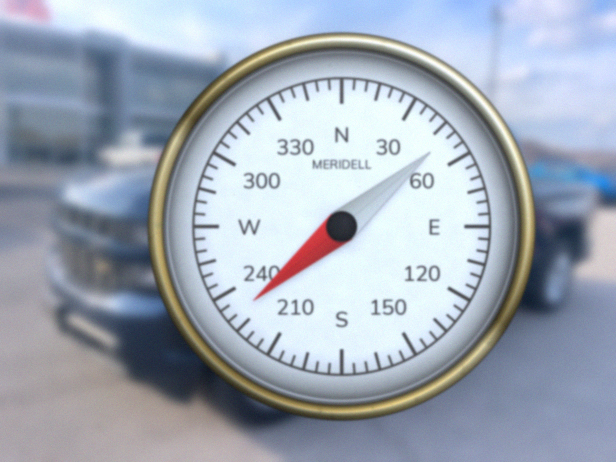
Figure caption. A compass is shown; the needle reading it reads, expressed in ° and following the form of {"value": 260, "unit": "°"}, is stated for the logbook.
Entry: {"value": 230, "unit": "°"}
